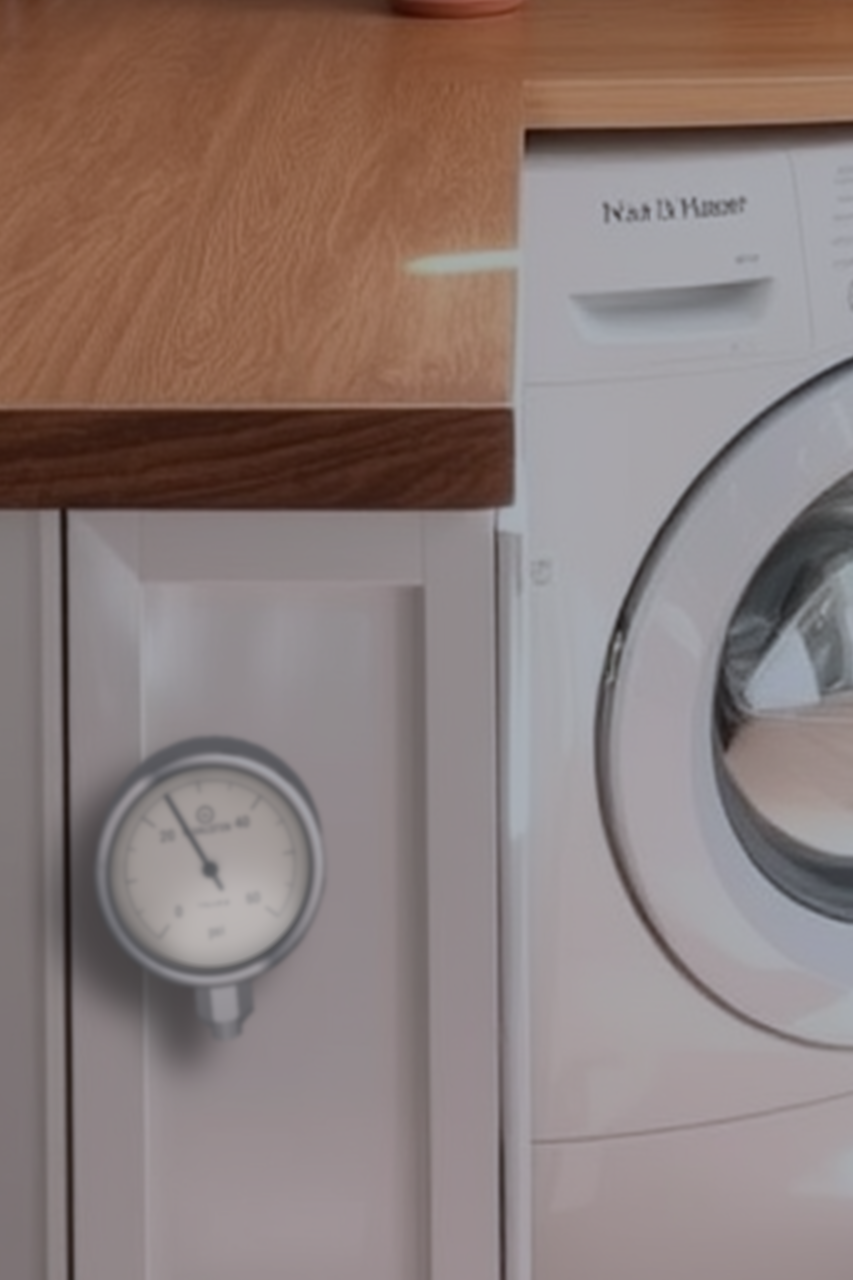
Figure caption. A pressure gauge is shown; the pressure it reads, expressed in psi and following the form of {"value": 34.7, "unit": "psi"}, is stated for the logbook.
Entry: {"value": 25, "unit": "psi"}
